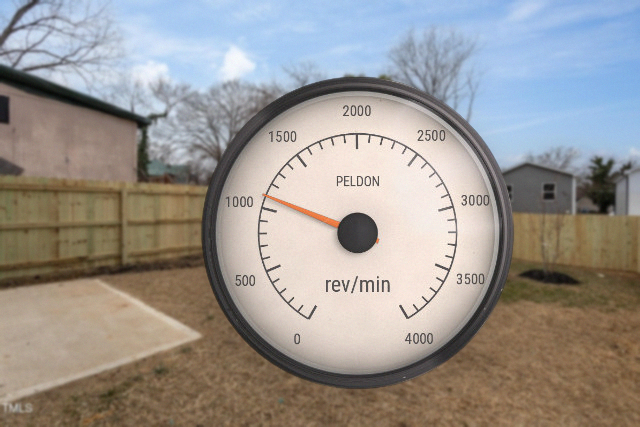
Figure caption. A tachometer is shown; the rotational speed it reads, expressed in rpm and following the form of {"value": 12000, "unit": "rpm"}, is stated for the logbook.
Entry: {"value": 1100, "unit": "rpm"}
